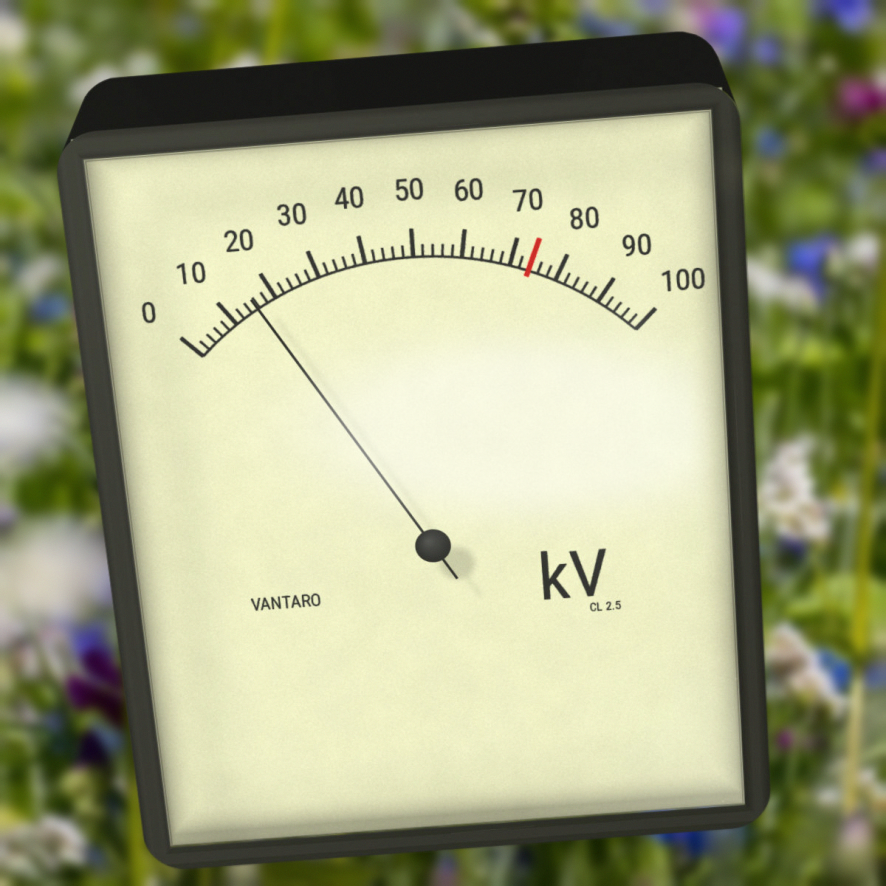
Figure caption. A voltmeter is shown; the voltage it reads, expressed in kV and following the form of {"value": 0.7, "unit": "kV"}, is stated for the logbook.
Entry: {"value": 16, "unit": "kV"}
